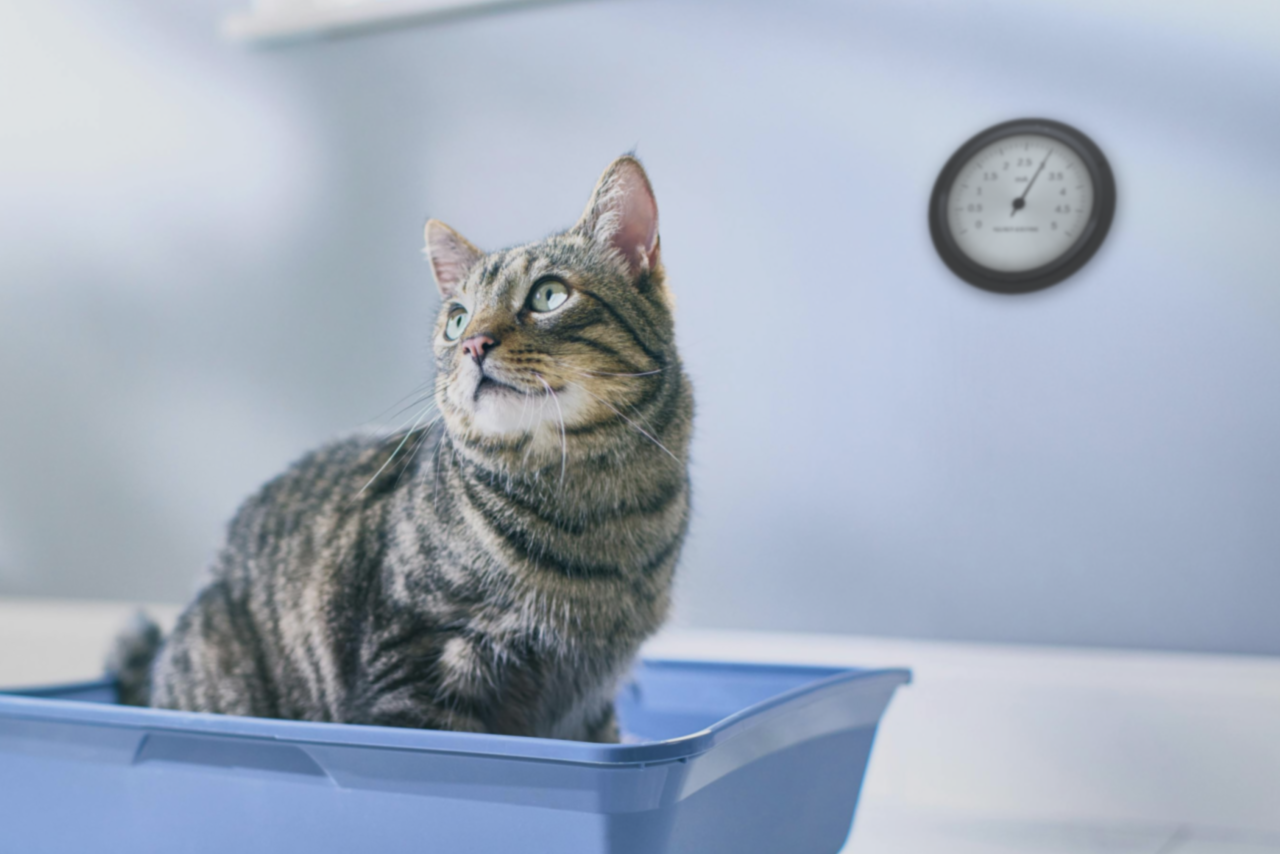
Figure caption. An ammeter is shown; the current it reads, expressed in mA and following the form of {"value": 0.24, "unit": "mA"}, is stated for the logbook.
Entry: {"value": 3, "unit": "mA"}
